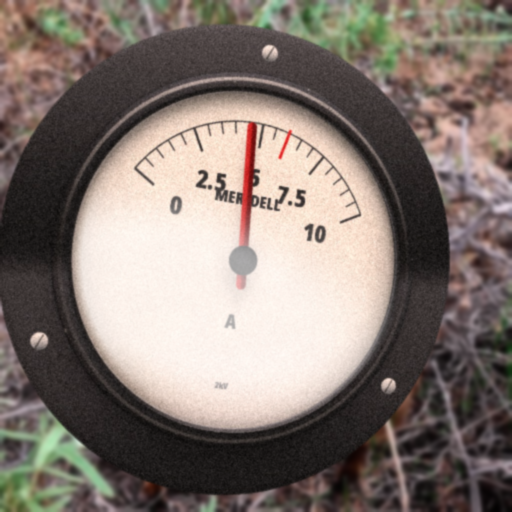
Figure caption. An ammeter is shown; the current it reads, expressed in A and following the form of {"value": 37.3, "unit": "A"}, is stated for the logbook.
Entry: {"value": 4.5, "unit": "A"}
